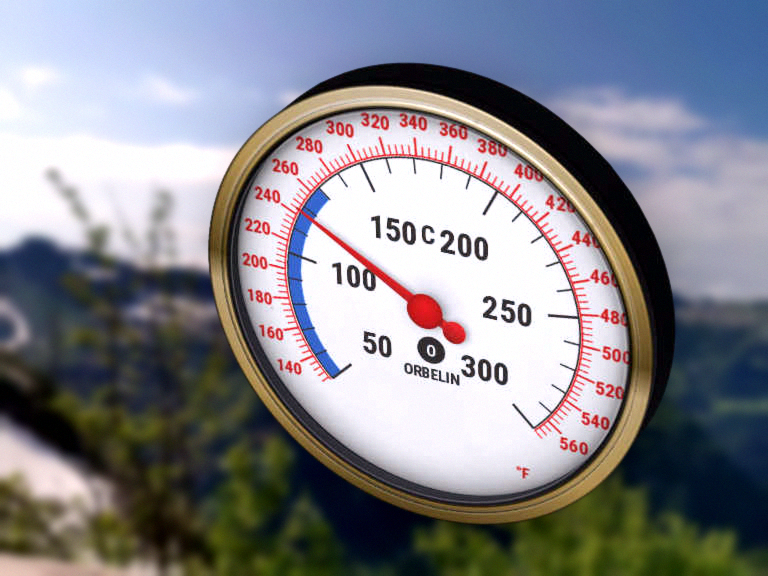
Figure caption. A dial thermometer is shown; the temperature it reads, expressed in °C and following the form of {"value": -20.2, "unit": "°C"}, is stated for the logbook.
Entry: {"value": 120, "unit": "°C"}
